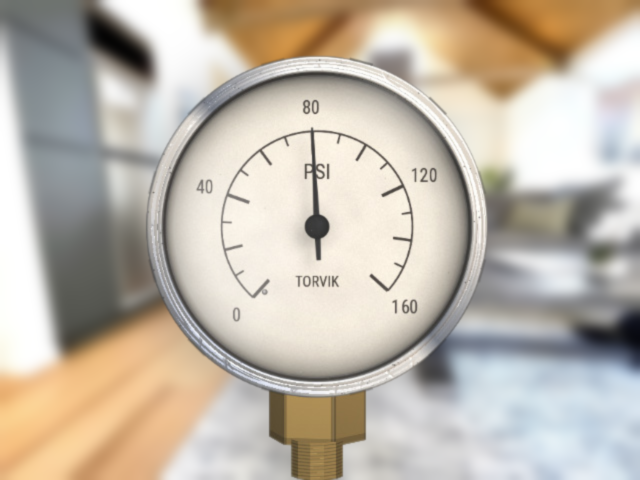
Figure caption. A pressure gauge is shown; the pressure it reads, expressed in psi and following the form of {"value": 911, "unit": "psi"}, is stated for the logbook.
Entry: {"value": 80, "unit": "psi"}
